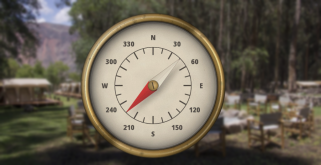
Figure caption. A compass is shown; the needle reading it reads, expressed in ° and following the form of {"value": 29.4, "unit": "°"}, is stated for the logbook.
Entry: {"value": 225, "unit": "°"}
